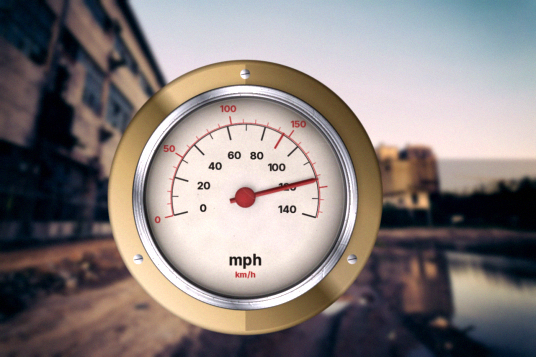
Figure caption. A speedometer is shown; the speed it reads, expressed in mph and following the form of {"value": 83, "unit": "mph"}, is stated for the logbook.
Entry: {"value": 120, "unit": "mph"}
